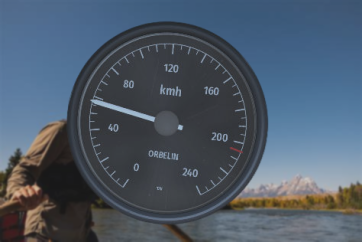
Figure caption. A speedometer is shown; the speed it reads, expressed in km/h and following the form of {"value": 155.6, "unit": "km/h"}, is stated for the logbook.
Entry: {"value": 57.5, "unit": "km/h"}
